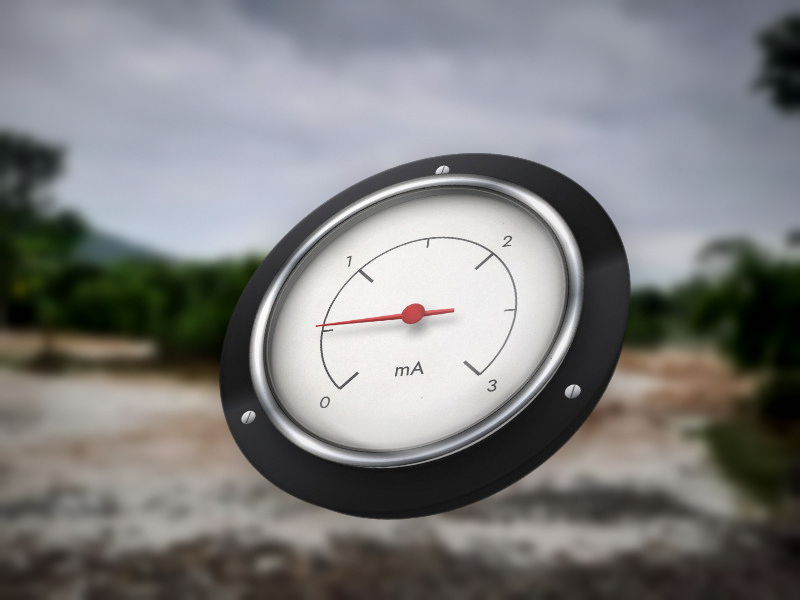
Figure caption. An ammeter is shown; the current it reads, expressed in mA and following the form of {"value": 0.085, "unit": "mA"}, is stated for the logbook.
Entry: {"value": 0.5, "unit": "mA"}
